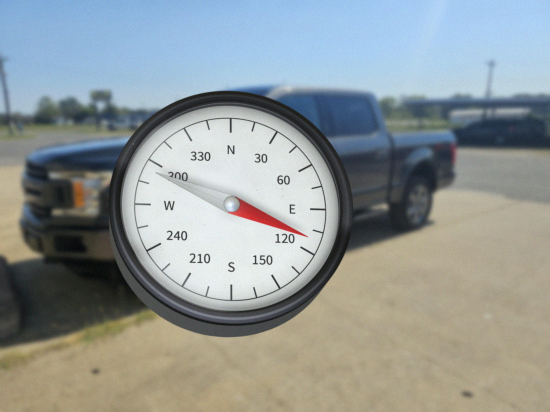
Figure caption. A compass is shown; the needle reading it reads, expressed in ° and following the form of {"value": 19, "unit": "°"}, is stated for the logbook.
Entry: {"value": 112.5, "unit": "°"}
